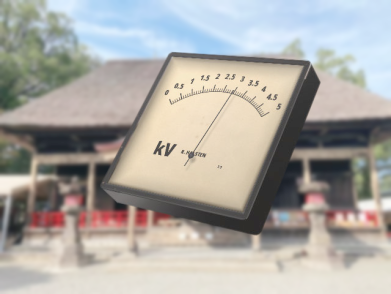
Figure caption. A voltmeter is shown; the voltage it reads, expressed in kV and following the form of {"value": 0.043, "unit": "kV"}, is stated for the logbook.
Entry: {"value": 3, "unit": "kV"}
